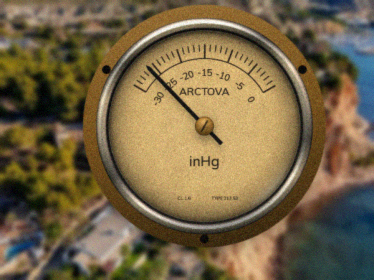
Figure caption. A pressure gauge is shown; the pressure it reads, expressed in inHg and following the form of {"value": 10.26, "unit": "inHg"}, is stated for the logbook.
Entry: {"value": -26, "unit": "inHg"}
